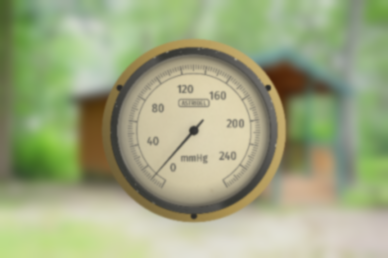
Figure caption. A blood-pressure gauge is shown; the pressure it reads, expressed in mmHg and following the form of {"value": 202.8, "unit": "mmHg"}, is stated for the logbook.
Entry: {"value": 10, "unit": "mmHg"}
